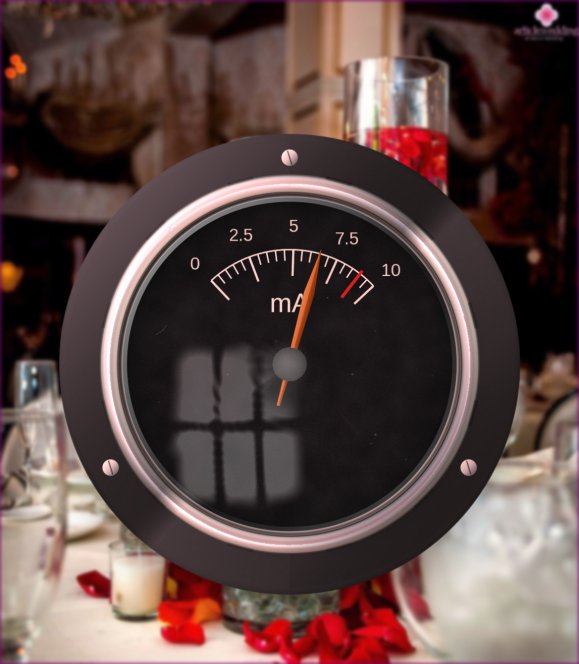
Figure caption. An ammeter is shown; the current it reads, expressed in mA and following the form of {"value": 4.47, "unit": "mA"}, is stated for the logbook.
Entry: {"value": 6.5, "unit": "mA"}
